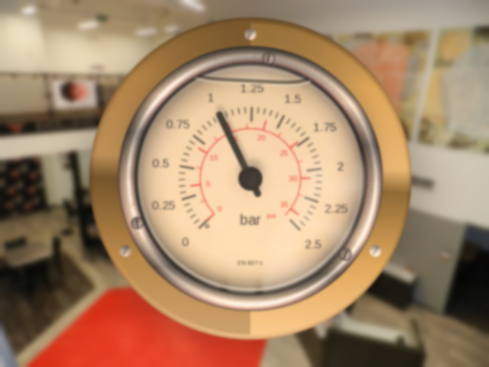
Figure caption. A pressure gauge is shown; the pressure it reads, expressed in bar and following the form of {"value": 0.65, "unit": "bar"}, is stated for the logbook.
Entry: {"value": 1, "unit": "bar"}
